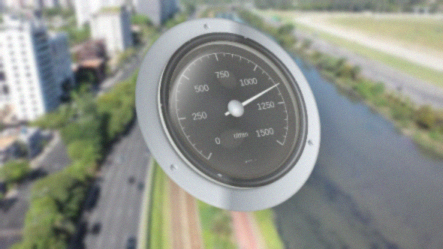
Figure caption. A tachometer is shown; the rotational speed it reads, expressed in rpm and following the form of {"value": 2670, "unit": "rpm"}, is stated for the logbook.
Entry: {"value": 1150, "unit": "rpm"}
